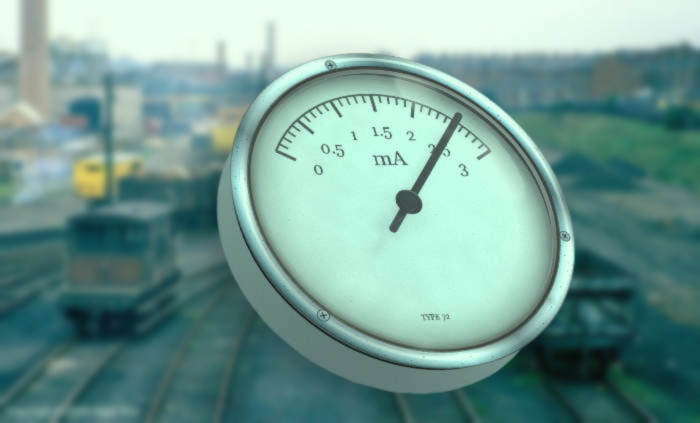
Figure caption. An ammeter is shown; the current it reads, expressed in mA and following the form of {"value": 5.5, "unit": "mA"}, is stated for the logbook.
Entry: {"value": 2.5, "unit": "mA"}
